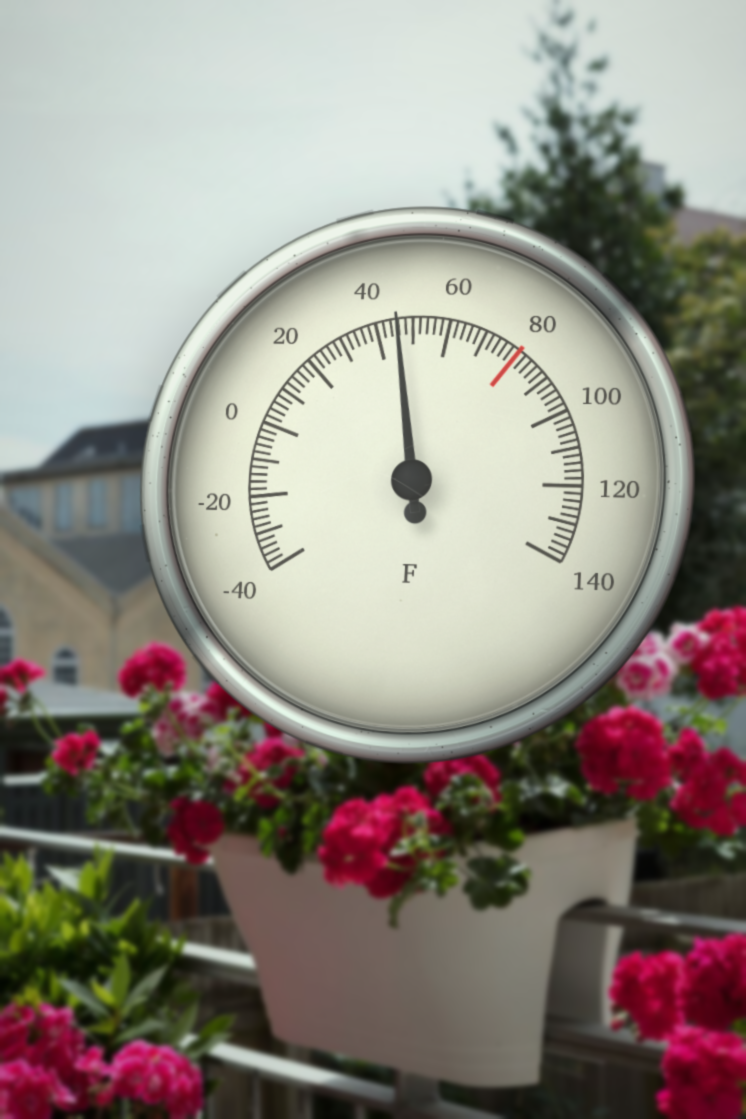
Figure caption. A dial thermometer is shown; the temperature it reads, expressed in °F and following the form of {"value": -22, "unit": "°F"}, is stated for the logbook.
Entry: {"value": 46, "unit": "°F"}
